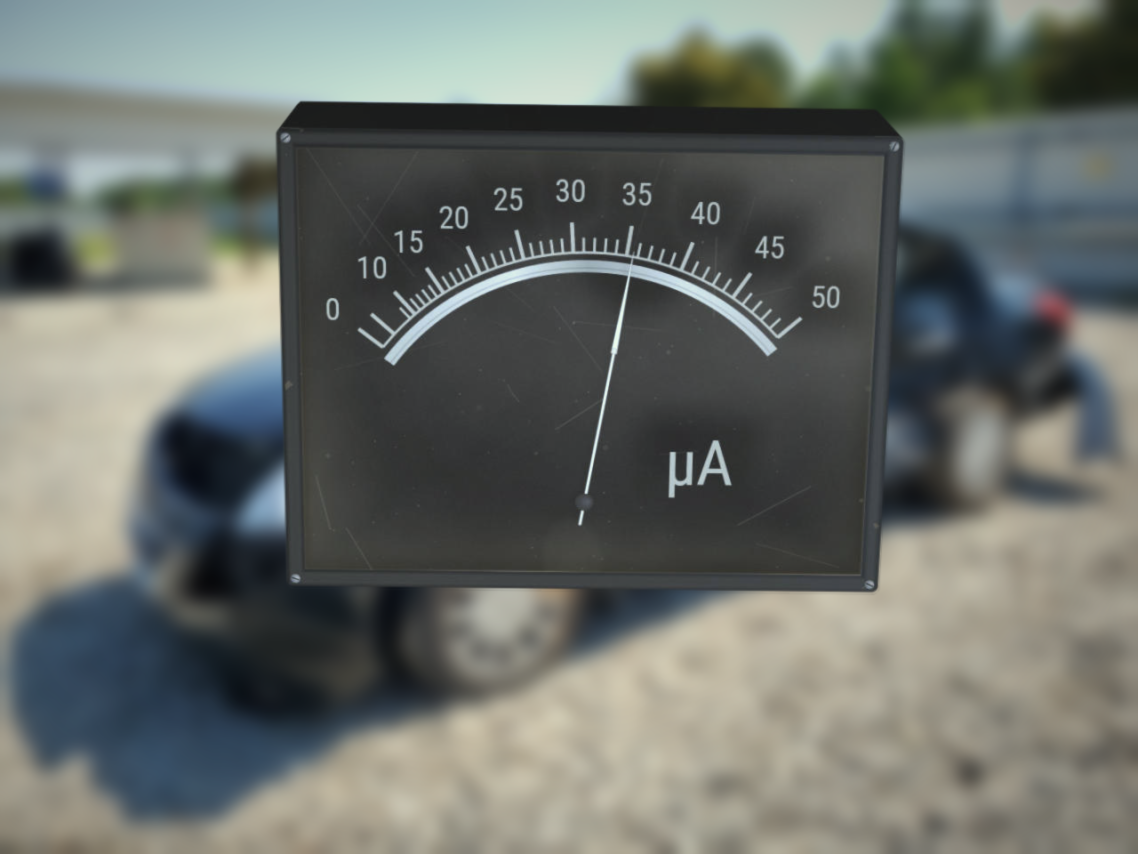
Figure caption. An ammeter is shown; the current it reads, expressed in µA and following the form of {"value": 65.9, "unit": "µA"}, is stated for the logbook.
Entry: {"value": 35.5, "unit": "µA"}
